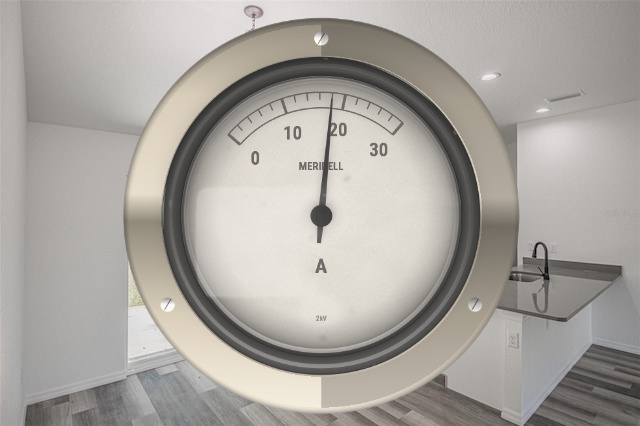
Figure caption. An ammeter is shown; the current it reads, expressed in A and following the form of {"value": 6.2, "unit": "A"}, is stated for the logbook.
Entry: {"value": 18, "unit": "A"}
